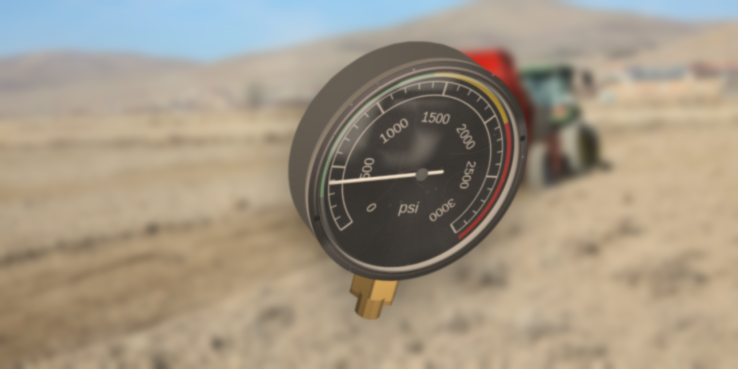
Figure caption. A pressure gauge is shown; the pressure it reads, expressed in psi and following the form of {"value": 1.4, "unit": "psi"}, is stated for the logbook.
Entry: {"value": 400, "unit": "psi"}
